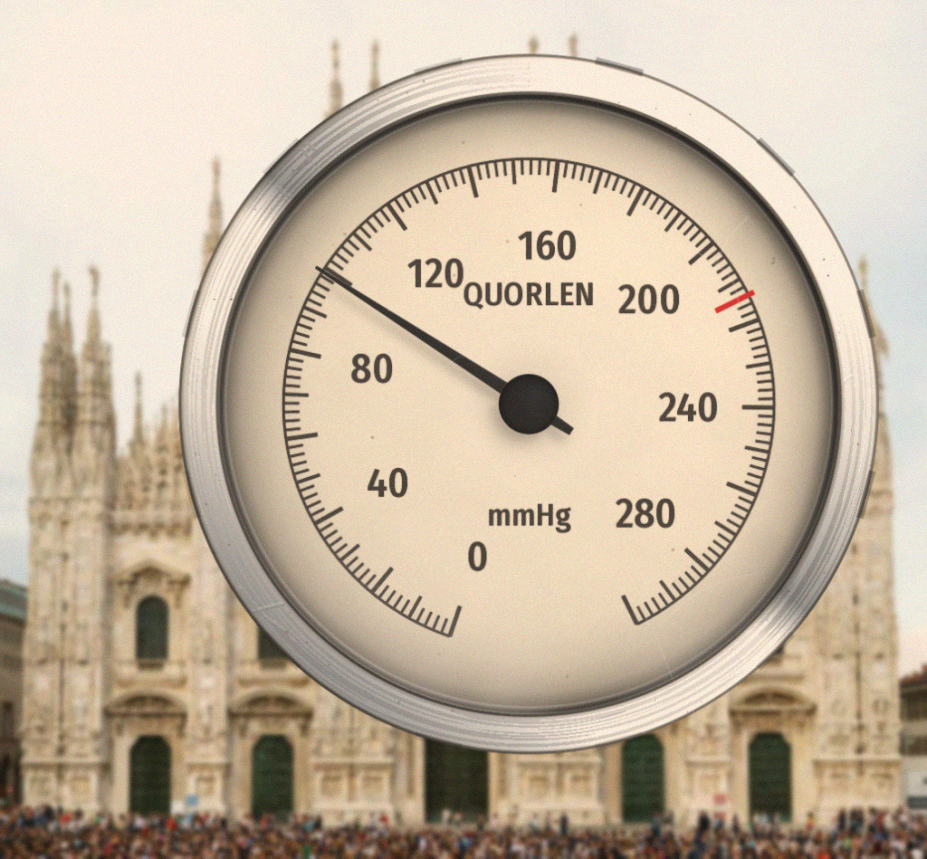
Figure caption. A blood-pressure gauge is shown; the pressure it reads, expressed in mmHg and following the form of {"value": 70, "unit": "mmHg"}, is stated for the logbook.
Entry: {"value": 99, "unit": "mmHg"}
